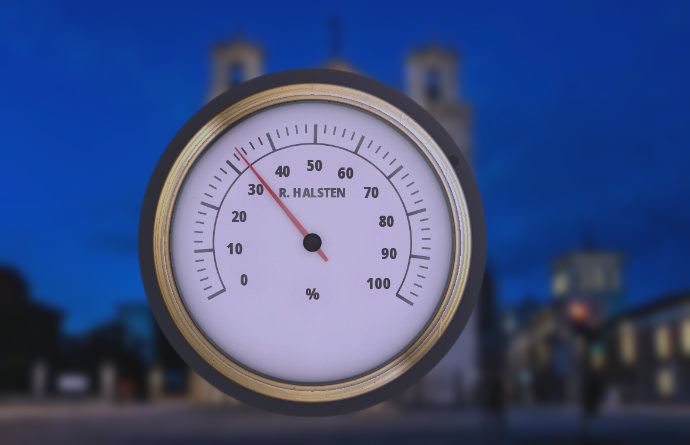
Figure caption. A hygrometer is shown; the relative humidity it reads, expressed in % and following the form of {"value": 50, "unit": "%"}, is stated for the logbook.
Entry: {"value": 33, "unit": "%"}
